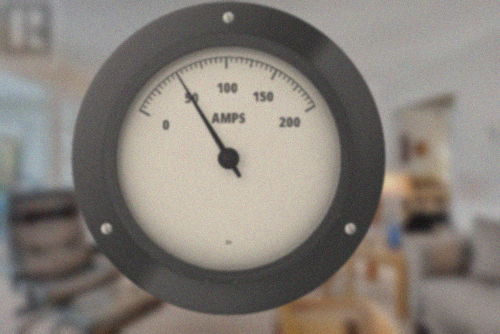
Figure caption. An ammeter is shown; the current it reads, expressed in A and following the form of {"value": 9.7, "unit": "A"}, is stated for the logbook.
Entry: {"value": 50, "unit": "A"}
